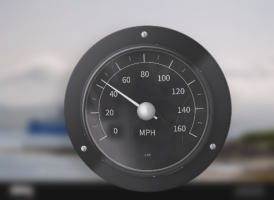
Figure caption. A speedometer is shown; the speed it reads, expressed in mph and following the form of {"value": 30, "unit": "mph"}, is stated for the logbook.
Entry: {"value": 45, "unit": "mph"}
